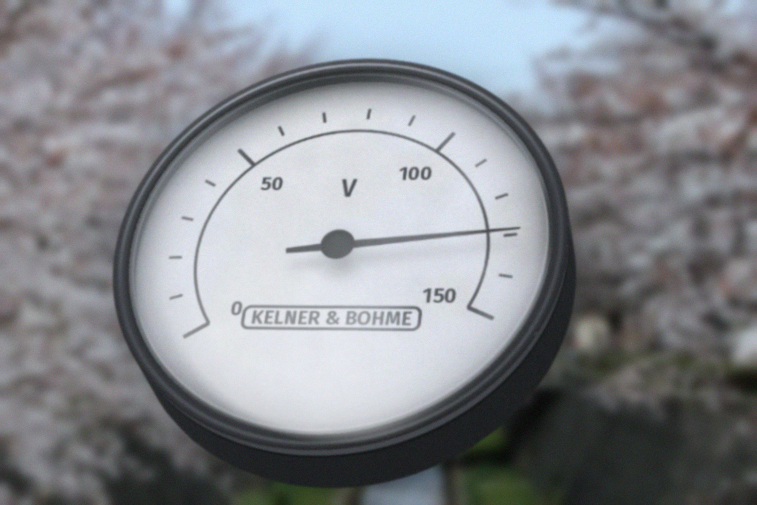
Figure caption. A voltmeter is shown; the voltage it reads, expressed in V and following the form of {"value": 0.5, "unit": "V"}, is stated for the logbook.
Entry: {"value": 130, "unit": "V"}
